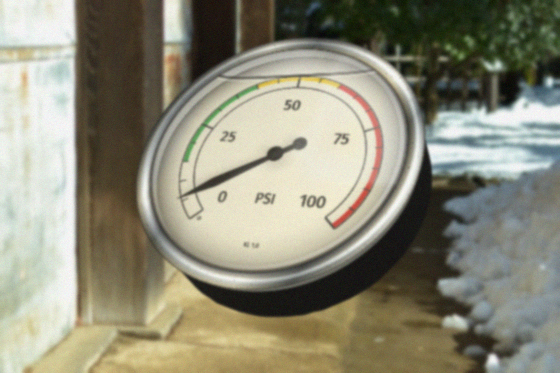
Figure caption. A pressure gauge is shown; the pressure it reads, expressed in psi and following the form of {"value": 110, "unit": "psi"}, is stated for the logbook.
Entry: {"value": 5, "unit": "psi"}
